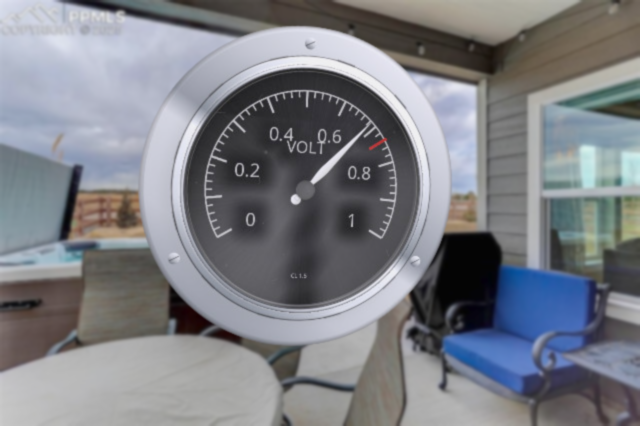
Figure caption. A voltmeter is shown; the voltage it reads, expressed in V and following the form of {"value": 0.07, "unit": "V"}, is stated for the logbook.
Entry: {"value": 0.68, "unit": "V"}
